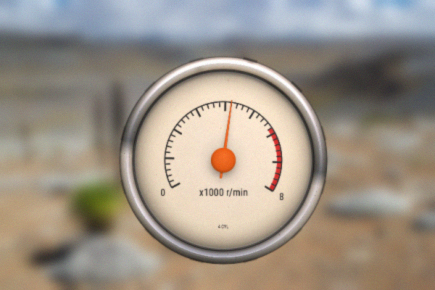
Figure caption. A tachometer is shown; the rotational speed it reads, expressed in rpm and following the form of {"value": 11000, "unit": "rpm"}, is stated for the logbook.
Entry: {"value": 4200, "unit": "rpm"}
